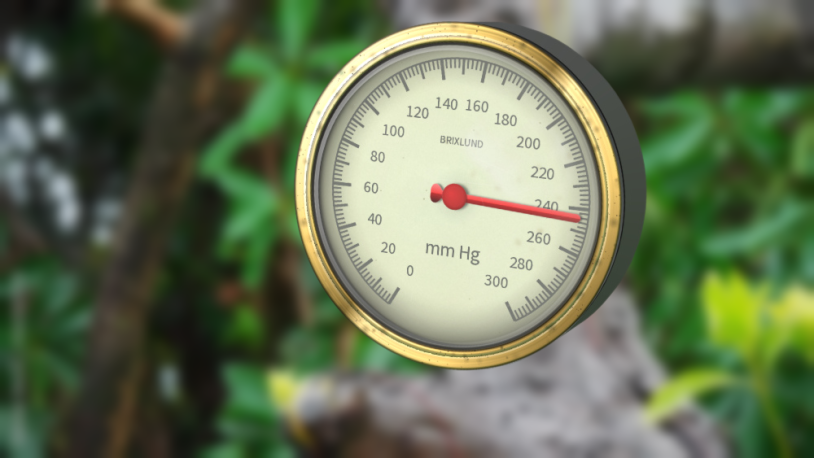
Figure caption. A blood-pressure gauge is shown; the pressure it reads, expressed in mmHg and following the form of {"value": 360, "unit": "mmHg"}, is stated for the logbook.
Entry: {"value": 244, "unit": "mmHg"}
